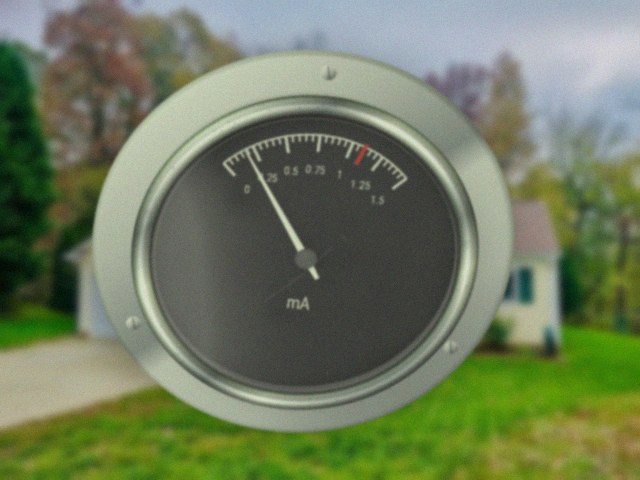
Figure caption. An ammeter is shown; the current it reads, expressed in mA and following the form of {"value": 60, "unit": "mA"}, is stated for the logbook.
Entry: {"value": 0.2, "unit": "mA"}
